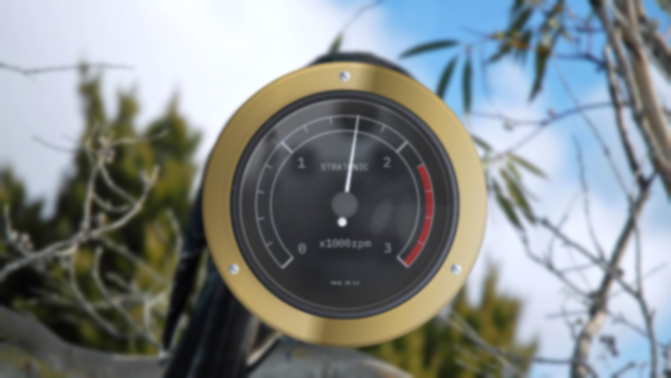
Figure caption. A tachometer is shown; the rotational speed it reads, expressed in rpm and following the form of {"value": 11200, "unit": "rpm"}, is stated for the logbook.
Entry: {"value": 1600, "unit": "rpm"}
